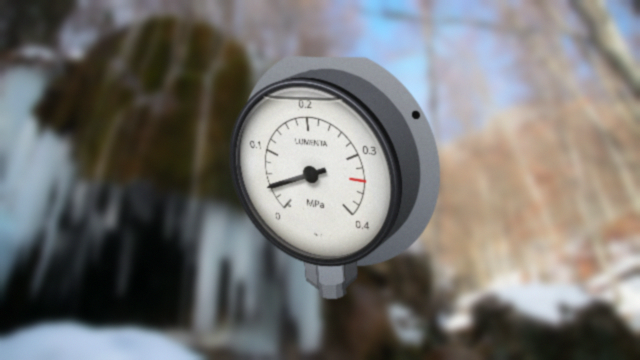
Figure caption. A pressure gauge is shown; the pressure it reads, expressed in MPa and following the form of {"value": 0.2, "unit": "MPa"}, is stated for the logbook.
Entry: {"value": 0.04, "unit": "MPa"}
